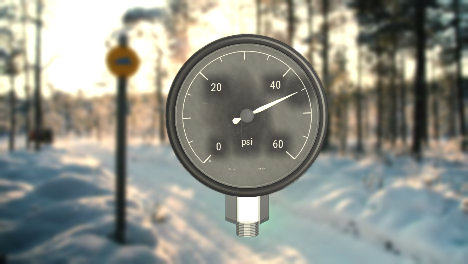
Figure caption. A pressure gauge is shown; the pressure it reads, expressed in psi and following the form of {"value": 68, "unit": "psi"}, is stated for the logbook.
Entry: {"value": 45, "unit": "psi"}
